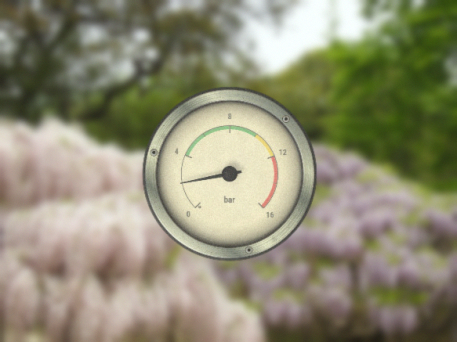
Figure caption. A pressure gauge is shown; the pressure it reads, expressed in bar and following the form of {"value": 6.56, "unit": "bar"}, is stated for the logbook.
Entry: {"value": 2, "unit": "bar"}
